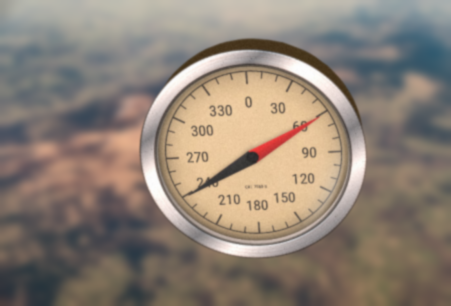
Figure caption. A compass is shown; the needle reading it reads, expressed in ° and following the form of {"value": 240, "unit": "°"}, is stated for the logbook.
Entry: {"value": 60, "unit": "°"}
